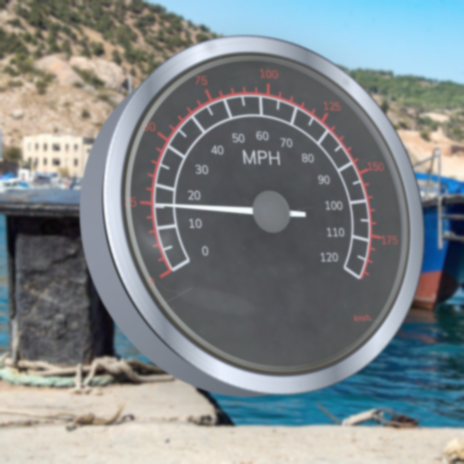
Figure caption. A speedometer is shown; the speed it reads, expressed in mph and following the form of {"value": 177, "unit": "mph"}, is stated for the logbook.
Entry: {"value": 15, "unit": "mph"}
